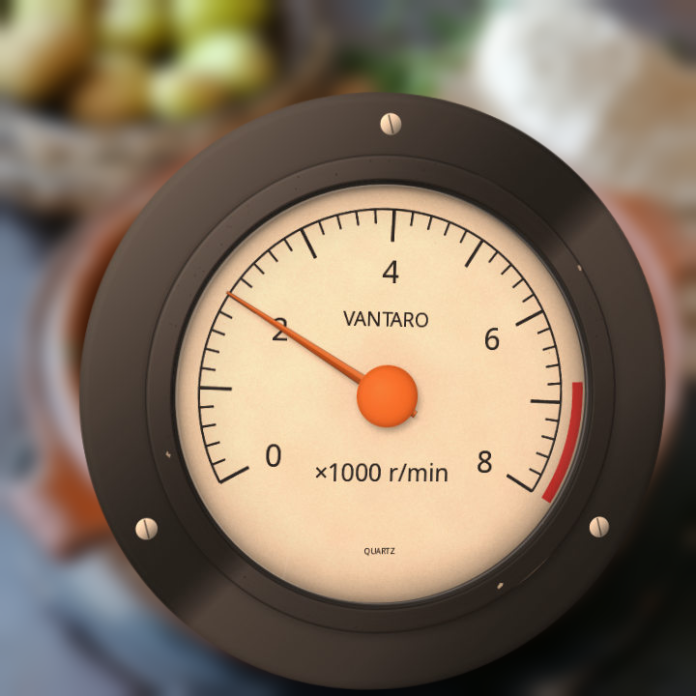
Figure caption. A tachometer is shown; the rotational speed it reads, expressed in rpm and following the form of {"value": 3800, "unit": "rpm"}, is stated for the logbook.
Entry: {"value": 2000, "unit": "rpm"}
